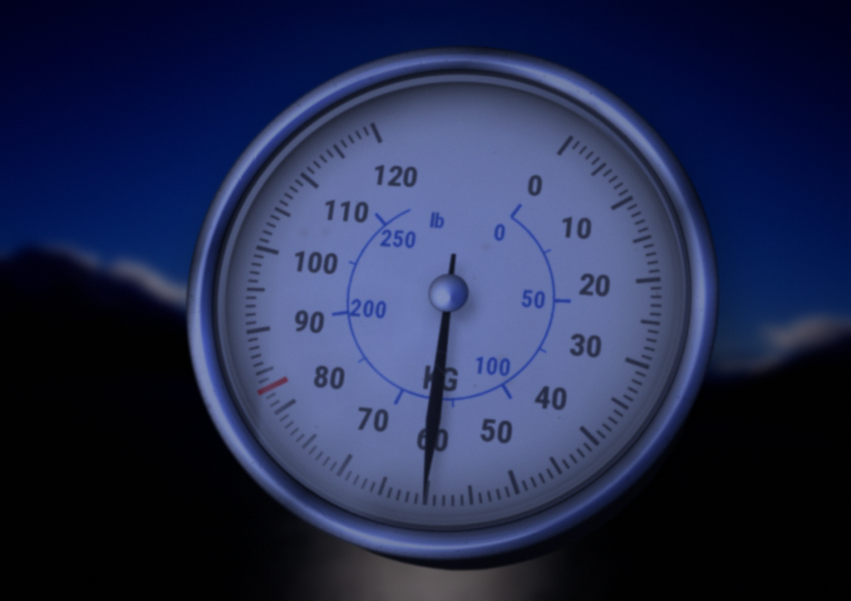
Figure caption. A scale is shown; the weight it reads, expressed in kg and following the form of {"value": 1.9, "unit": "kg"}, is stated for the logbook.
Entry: {"value": 60, "unit": "kg"}
